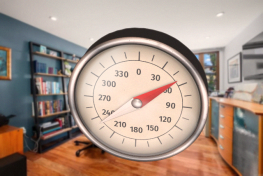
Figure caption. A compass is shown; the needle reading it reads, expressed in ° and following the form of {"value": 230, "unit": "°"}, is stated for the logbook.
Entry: {"value": 52.5, "unit": "°"}
